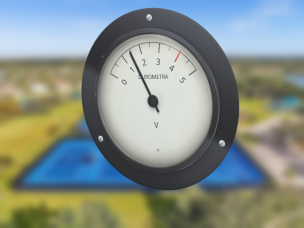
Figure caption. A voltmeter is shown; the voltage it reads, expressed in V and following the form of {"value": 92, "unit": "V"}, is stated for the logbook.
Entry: {"value": 1.5, "unit": "V"}
